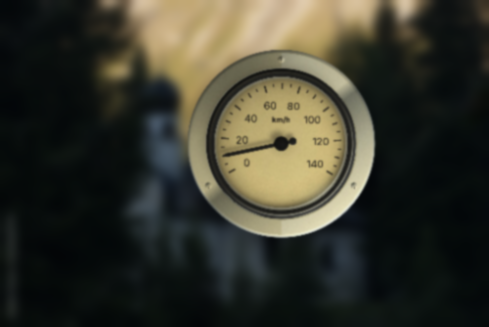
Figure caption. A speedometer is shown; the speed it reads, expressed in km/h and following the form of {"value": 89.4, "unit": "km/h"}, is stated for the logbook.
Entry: {"value": 10, "unit": "km/h"}
